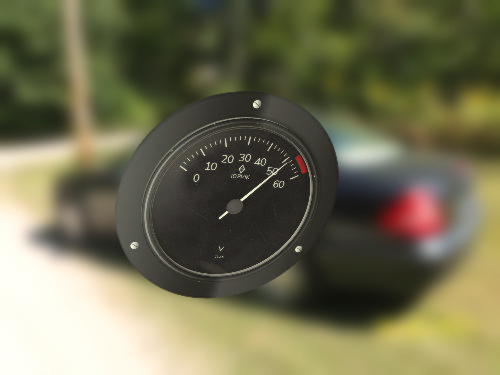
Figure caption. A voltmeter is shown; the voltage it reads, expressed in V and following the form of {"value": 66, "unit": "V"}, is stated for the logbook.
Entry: {"value": 50, "unit": "V"}
